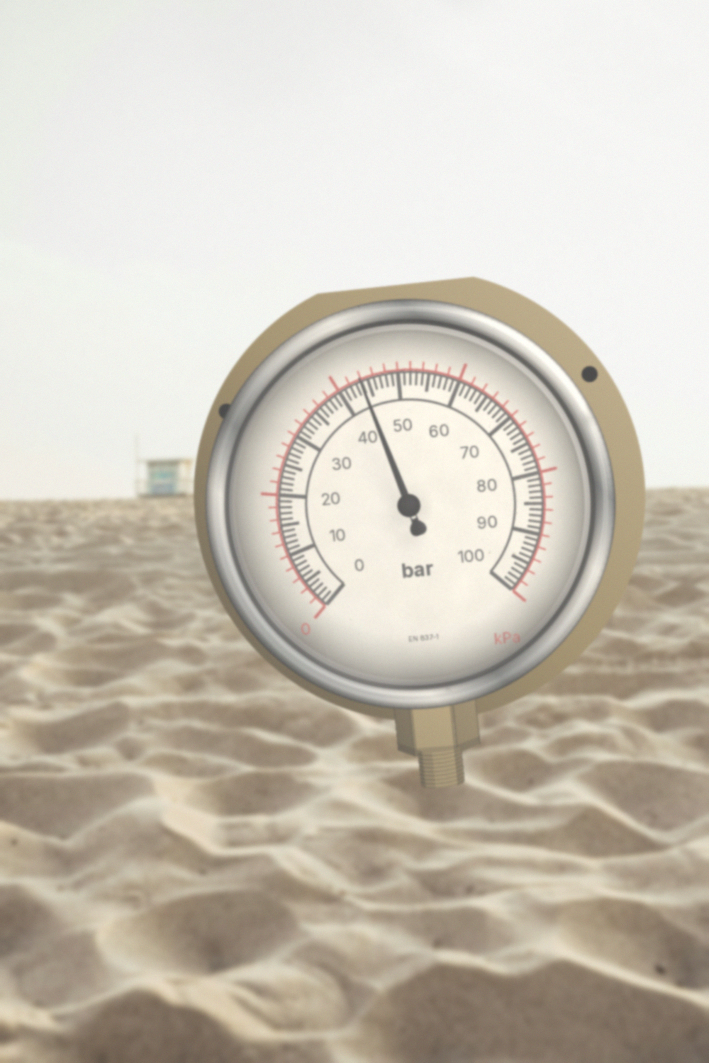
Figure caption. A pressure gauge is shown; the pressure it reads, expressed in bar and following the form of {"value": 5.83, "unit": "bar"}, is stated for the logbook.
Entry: {"value": 44, "unit": "bar"}
